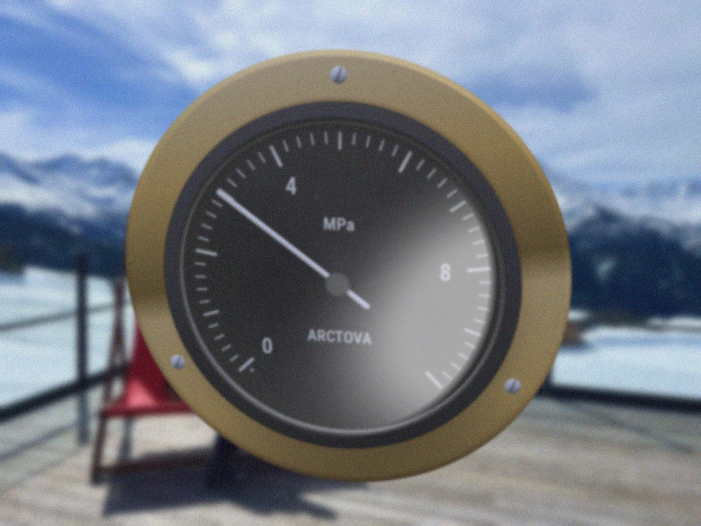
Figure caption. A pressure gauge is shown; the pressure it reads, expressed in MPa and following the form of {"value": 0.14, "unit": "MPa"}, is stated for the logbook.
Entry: {"value": 3, "unit": "MPa"}
